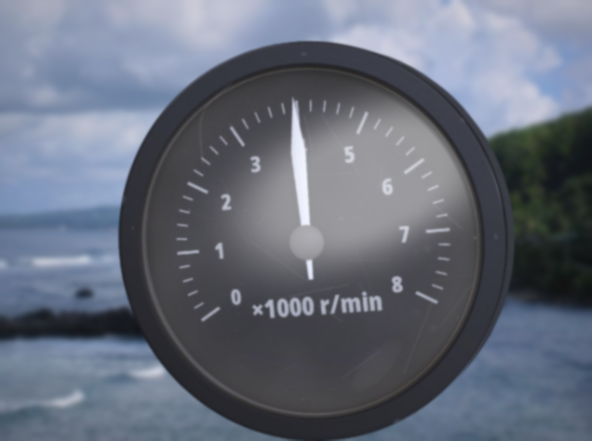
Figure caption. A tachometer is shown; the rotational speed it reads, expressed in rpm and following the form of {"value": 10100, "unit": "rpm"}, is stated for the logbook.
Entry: {"value": 4000, "unit": "rpm"}
